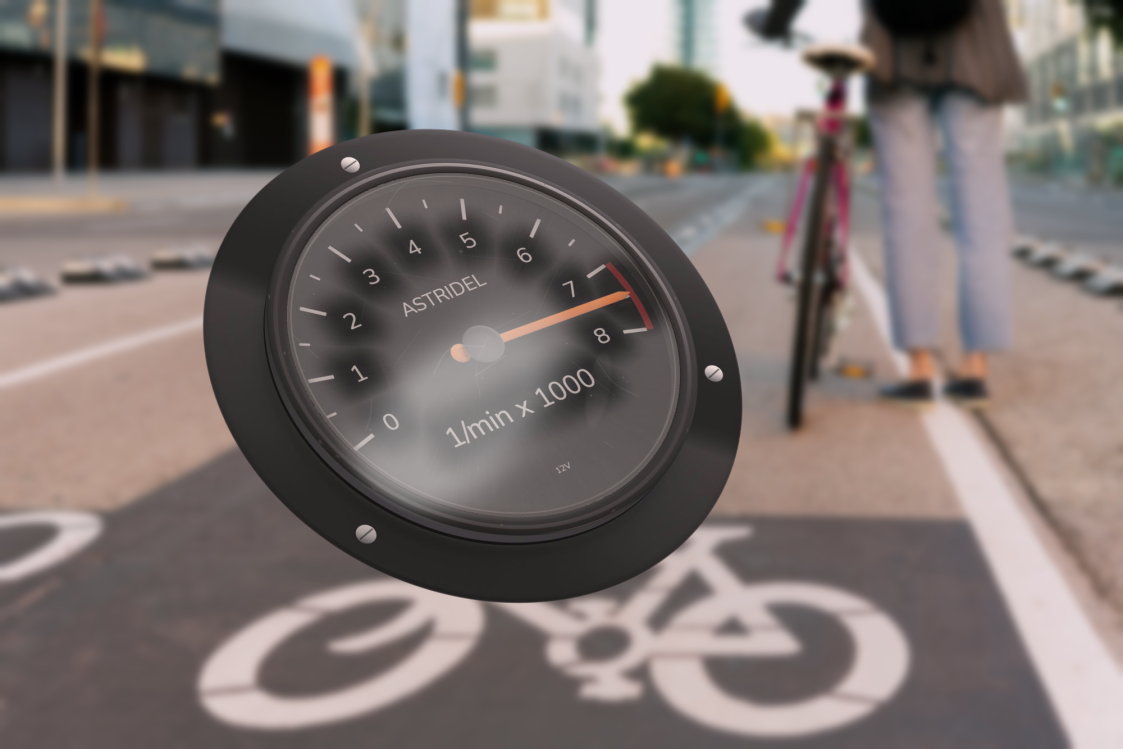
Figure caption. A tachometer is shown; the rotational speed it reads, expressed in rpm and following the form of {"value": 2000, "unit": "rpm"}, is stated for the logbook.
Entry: {"value": 7500, "unit": "rpm"}
